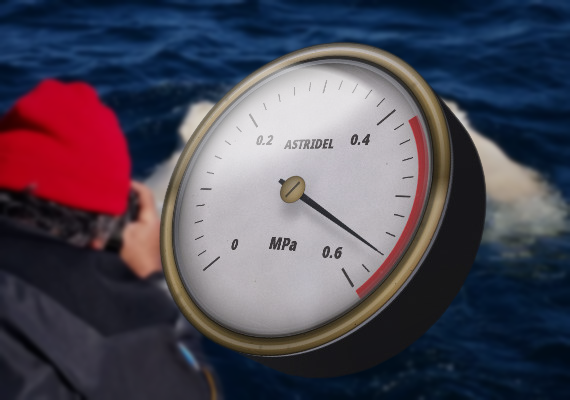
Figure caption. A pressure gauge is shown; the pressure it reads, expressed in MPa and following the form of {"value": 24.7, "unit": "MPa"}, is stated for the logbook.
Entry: {"value": 0.56, "unit": "MPa"}
